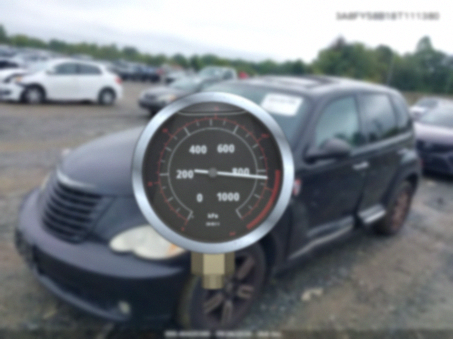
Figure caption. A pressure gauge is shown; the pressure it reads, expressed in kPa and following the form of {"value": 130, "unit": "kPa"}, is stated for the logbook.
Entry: {"value": 825, "unit": "kPa"}
